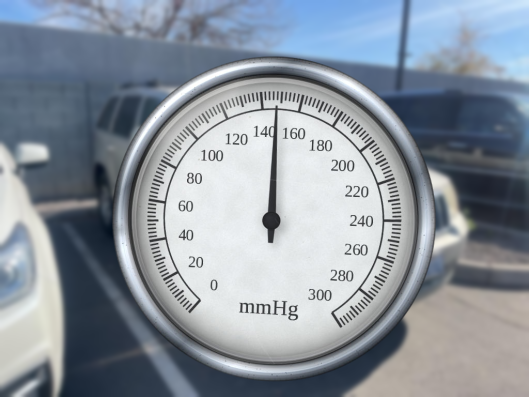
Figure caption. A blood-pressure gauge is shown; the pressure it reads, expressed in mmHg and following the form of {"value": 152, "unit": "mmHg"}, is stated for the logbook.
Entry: {"value": 148, "unit": "mmHg"}
